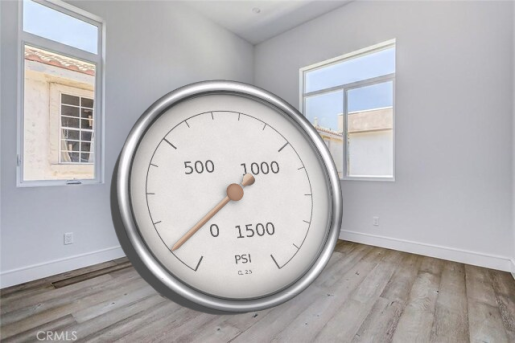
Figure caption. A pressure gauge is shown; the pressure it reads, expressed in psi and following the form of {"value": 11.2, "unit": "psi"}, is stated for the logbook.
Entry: {"value": 100, "unit": "psi"}
